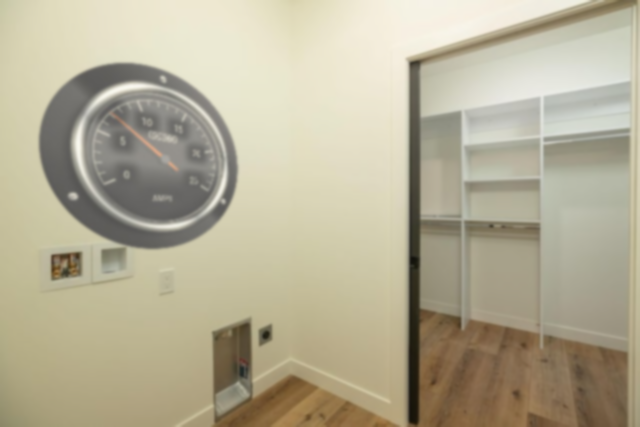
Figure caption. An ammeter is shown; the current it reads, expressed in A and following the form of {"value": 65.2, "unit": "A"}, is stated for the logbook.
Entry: {"value": 7, "unit": "A"}
